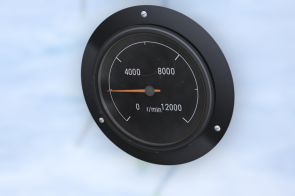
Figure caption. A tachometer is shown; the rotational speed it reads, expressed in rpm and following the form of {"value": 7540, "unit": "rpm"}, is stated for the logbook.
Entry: {"value": 2000, "unit": "rpm"}
